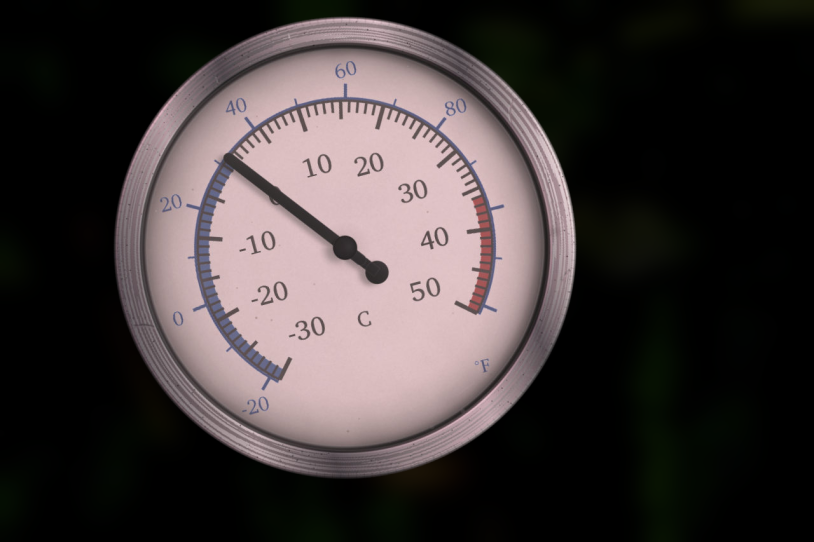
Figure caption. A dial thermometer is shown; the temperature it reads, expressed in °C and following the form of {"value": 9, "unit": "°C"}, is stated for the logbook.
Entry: {"value": 0, "unit": "°C"}
